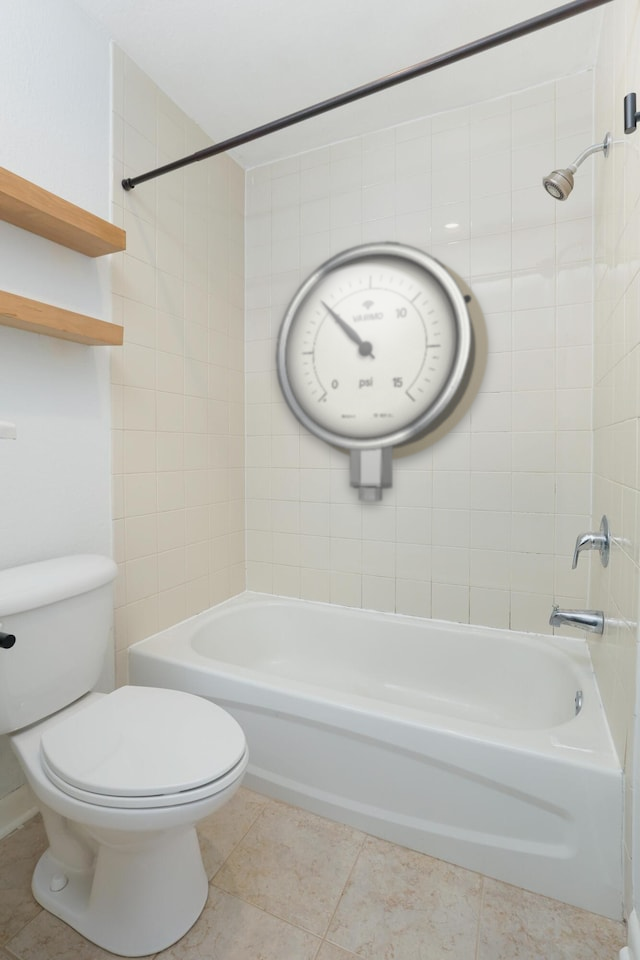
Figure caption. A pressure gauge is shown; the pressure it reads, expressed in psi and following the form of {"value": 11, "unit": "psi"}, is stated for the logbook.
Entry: {"value": 5, "unit": "psi"}
